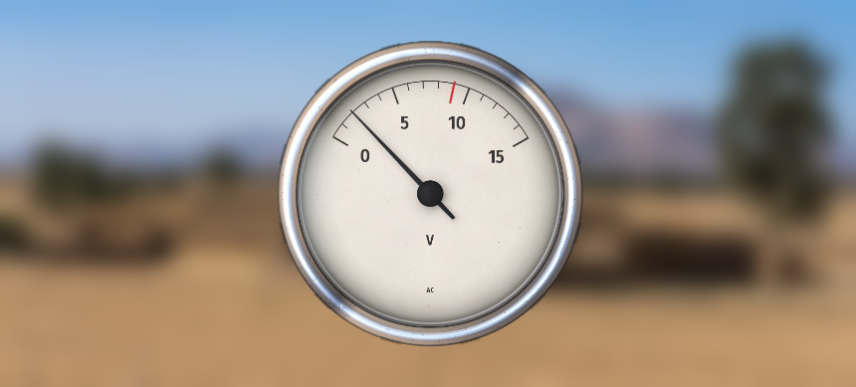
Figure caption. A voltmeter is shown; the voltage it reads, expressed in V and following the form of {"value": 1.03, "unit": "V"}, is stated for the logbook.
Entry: {"value": 2, "unit": "V"}
